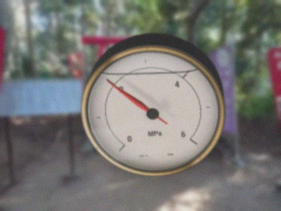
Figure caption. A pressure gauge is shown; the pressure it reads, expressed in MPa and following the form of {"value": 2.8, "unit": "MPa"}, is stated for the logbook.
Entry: {"value": 2, "unit": "MPa"}
